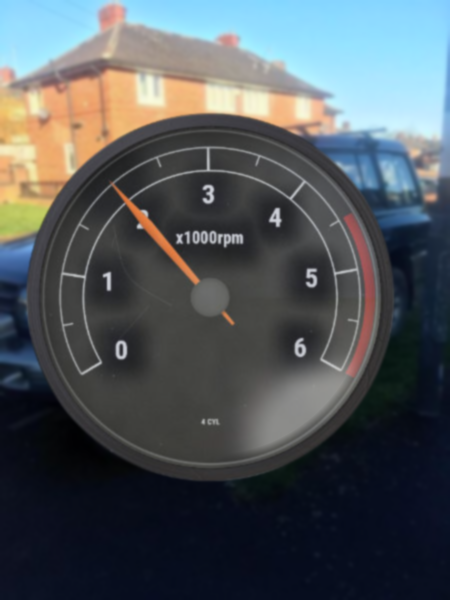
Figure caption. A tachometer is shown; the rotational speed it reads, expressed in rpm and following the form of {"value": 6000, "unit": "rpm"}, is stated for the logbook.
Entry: {"value": 2000, "unit": "rpm"}
